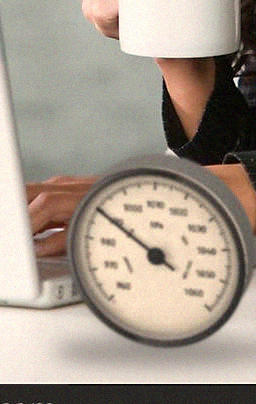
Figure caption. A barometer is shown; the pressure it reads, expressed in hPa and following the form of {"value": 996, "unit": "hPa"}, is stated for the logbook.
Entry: {"value": 990, "unit": "hPa"}
